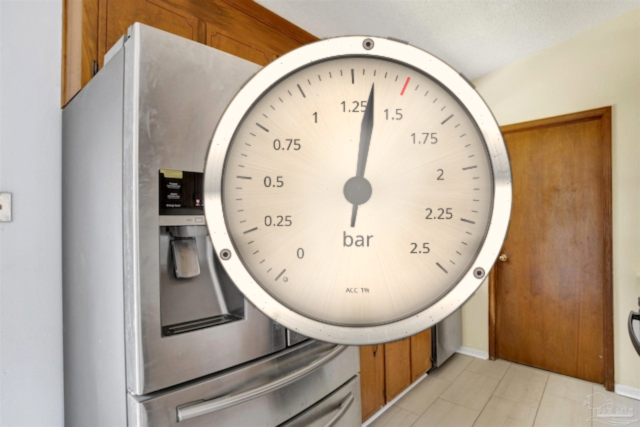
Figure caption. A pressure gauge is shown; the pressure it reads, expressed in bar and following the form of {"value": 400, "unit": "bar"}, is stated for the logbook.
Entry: {"value": 1.35, "unit": "bar"}
